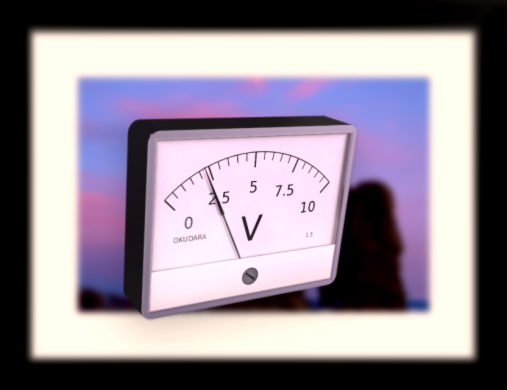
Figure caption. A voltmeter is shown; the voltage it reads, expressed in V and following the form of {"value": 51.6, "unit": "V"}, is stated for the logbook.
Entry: {"value": 2.25, "unit": "V"}
